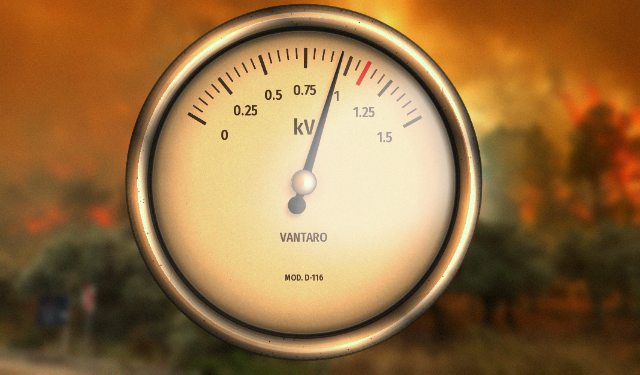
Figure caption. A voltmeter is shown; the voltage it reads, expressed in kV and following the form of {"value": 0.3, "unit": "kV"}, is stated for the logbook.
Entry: {"value": 0.95, "unit": "kV"}
